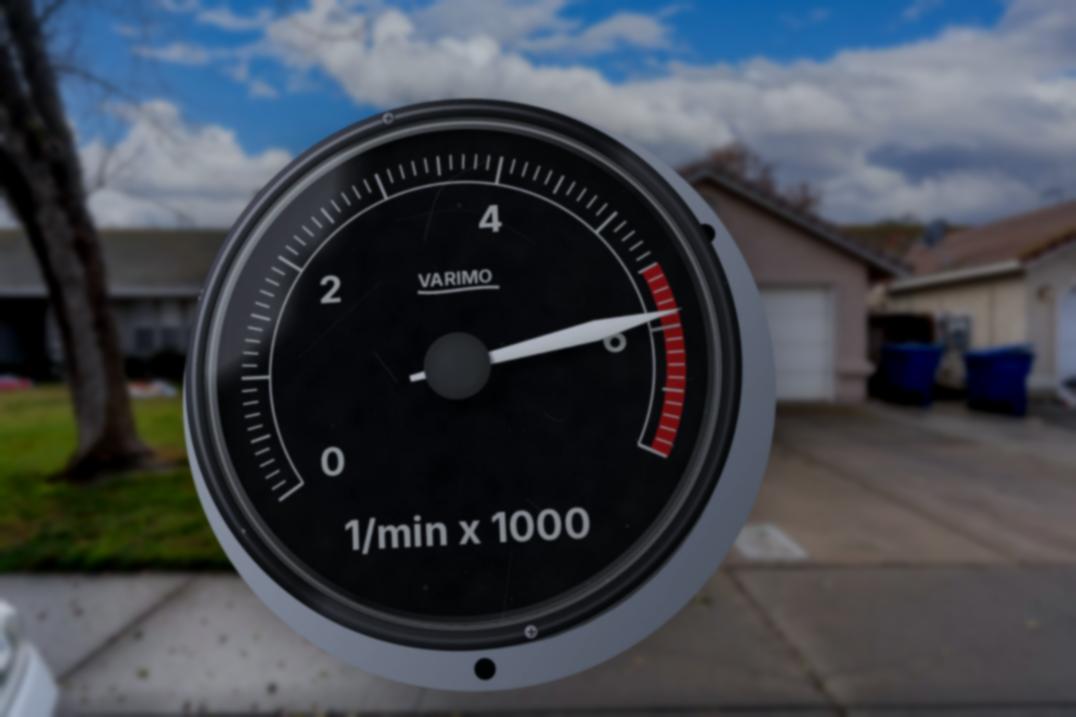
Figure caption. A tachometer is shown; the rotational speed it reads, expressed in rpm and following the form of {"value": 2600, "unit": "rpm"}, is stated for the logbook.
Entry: {"value": 5900, "unit": "rpm"}
